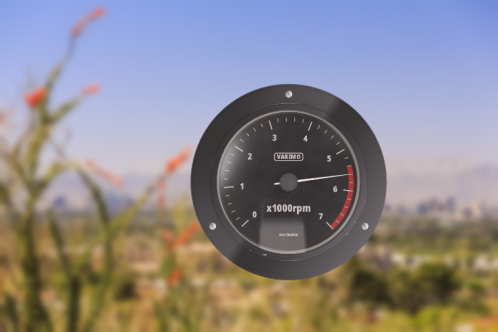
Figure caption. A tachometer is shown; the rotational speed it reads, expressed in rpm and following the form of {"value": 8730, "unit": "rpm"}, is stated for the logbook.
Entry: {"value": 5600, "unit": "rpm"}
